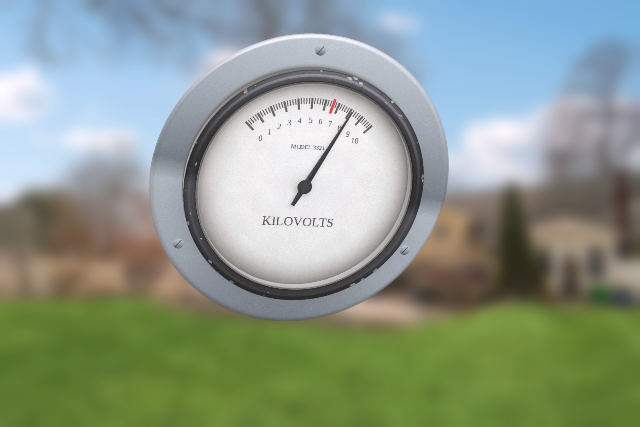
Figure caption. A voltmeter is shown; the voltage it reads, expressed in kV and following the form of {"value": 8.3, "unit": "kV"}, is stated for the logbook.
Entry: {"value": 8, "unit": "kV"}
